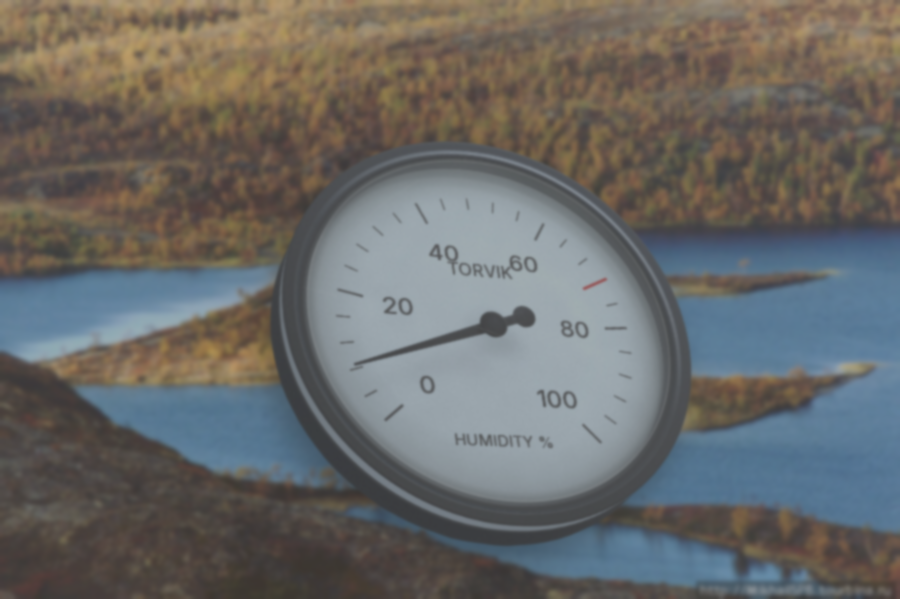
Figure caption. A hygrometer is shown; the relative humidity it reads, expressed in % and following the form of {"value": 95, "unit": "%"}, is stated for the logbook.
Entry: {"value": 8, "unit": "%"}
